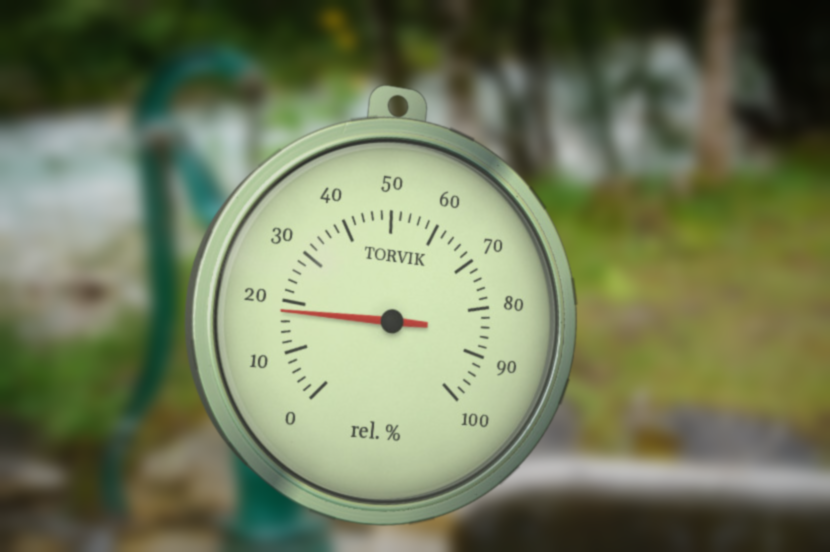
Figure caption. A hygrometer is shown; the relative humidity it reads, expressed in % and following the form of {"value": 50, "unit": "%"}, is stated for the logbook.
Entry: {"value": 18, "unit": "%"}
